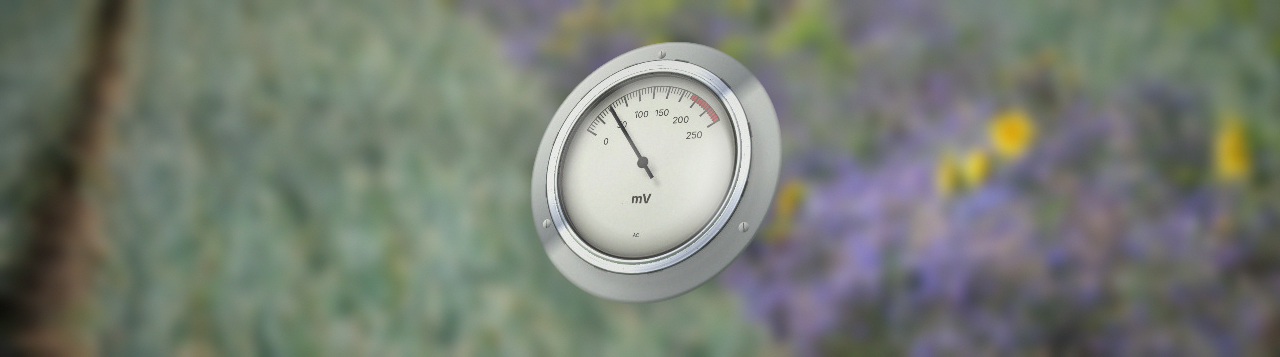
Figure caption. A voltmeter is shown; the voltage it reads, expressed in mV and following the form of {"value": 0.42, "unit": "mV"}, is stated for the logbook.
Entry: {"value": 50, "unit": "mV"}
